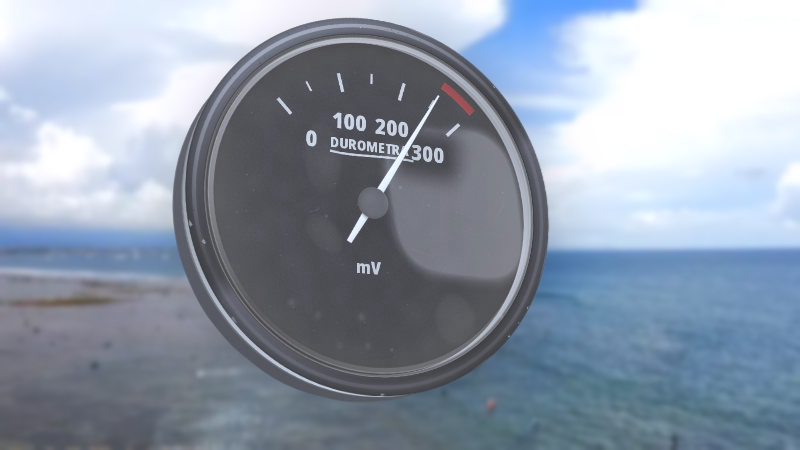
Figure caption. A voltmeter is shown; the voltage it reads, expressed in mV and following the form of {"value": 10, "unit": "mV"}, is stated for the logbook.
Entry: {"value": 250, "unit": "mV"}
